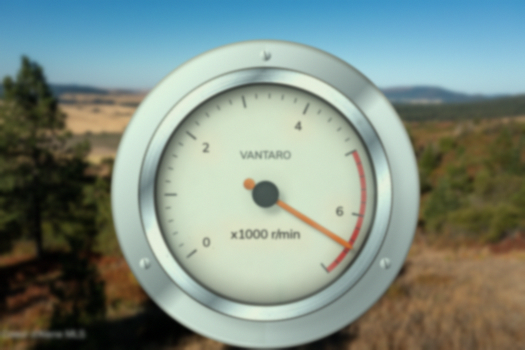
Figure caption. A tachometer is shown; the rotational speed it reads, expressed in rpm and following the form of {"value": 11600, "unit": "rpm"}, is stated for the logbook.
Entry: {"value": 6500, "unit": "rpm"}
